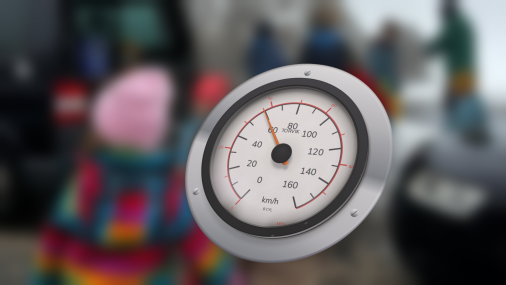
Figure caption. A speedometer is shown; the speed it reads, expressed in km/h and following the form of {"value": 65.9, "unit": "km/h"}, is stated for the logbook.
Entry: {"value": 60, "unit": "km/h"}
